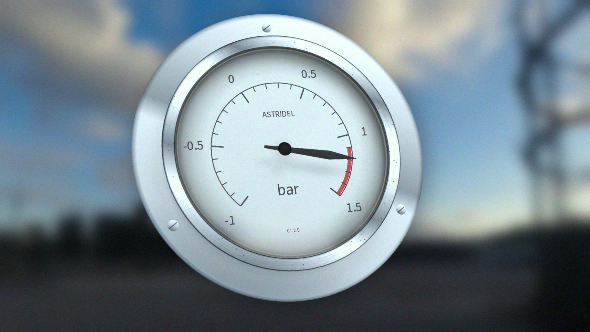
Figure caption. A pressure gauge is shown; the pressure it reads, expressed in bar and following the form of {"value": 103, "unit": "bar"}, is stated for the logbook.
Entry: {"value": 1.2, "unit": "bar"}
